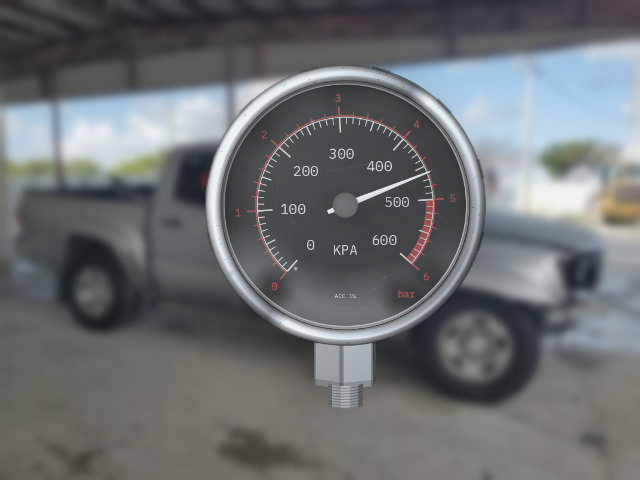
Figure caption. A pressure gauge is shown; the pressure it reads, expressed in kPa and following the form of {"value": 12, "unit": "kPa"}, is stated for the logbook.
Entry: {"value": 460, "unit": "kPa"}
